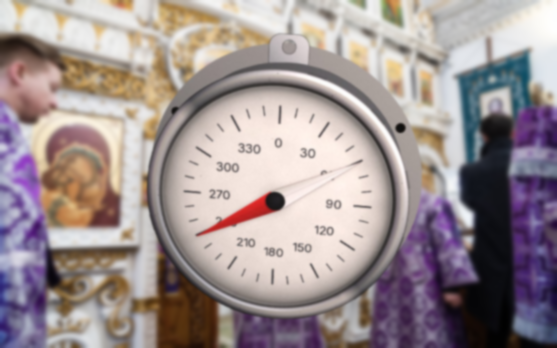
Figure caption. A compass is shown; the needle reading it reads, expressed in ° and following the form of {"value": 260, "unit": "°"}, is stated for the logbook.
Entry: {"value": 240, "unit": "°"}
